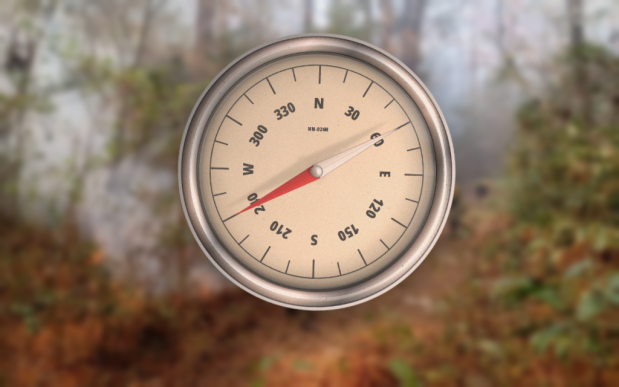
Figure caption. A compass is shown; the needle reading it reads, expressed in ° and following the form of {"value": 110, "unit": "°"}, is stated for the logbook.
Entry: {"value": 240, "unit": "°"}
